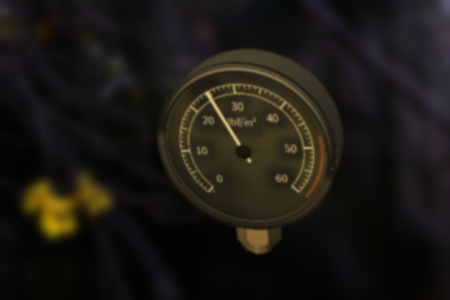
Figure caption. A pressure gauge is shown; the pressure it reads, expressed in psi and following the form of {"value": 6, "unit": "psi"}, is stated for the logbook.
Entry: {"value": 25, "unit": "psi"}
